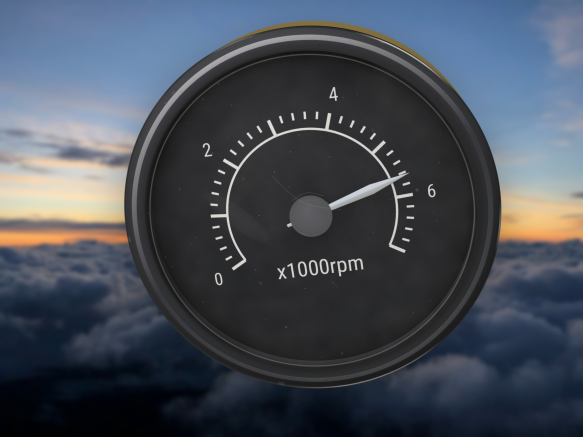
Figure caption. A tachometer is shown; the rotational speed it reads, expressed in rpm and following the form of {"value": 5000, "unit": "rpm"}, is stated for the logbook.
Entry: {"value": 5600, "unit": "rpm"}
